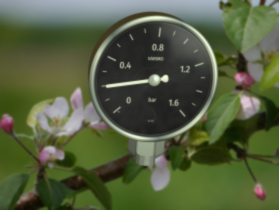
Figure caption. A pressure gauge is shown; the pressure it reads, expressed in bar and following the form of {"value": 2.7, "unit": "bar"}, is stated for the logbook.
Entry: {"value": 0.2, "unit": "bar"}
